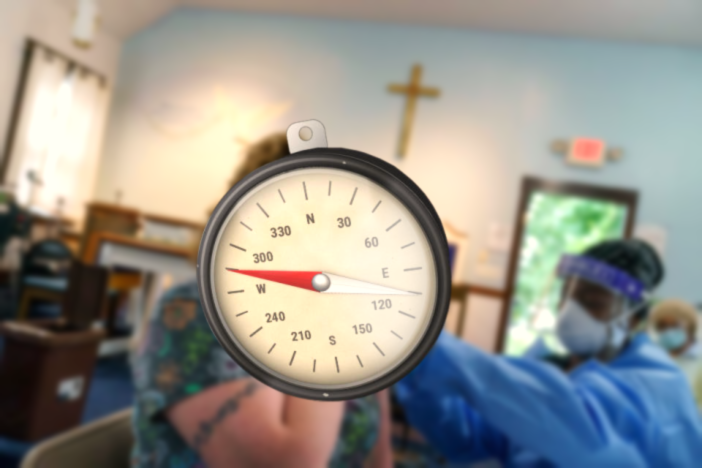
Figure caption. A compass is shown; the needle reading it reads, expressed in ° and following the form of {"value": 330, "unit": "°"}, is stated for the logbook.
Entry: {"value": 285, "unit": "°"}
